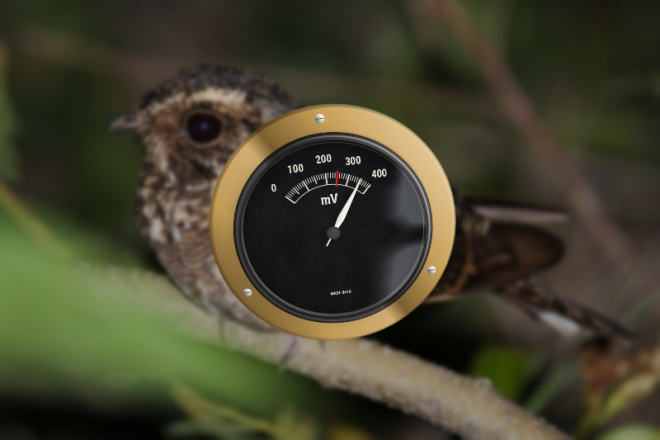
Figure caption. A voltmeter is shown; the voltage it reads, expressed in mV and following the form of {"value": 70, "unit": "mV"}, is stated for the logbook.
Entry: {"value": 350, "unit": "mV"}
